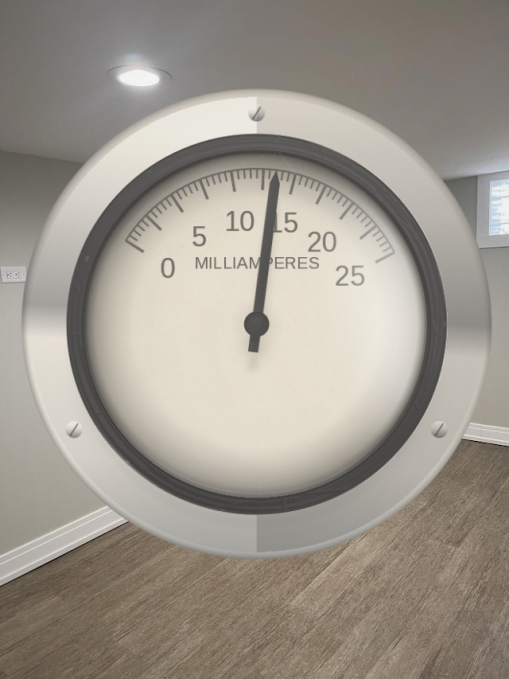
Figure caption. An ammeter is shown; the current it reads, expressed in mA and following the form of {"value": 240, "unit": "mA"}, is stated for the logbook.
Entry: {"value": 13.5, "unit": "mA"}
